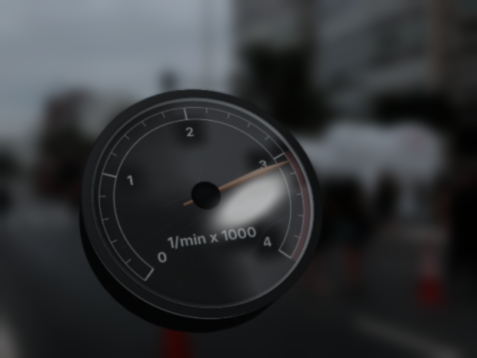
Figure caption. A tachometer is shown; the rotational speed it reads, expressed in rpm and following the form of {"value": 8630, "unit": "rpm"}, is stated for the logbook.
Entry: {"value": 3100, "unit": "rpm"}
